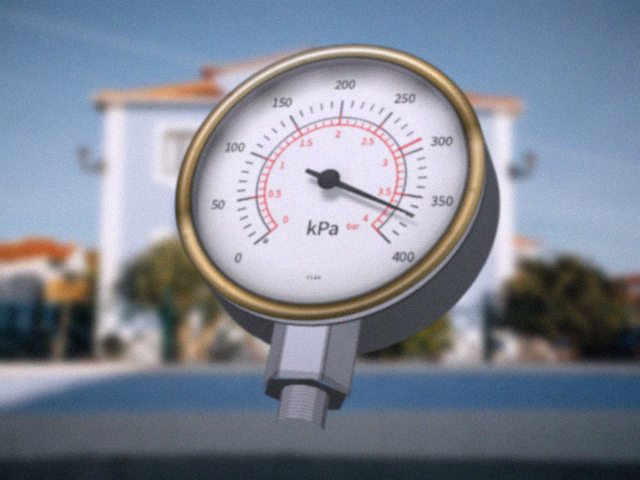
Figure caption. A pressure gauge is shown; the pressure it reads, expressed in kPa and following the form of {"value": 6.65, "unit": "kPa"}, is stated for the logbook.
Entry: {"value": 370, "unit": "kPa"}
